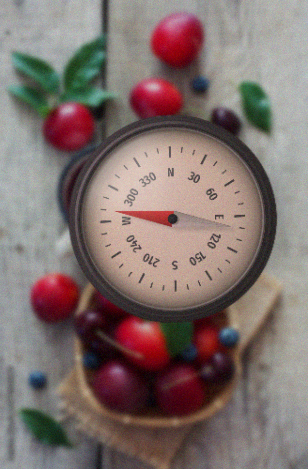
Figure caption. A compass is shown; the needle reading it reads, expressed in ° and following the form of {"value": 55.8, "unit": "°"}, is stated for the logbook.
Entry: {"value": 280, "unit": "°"}
